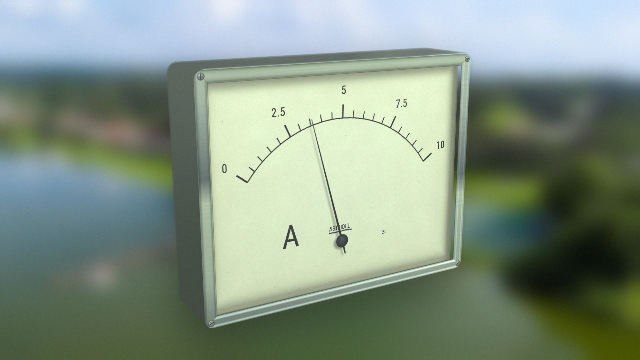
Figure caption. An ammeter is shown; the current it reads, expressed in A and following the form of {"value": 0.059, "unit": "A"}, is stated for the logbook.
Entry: {"value": 3.5, "unit": "A"}
